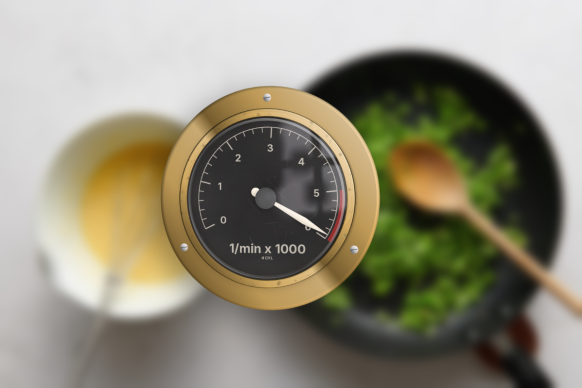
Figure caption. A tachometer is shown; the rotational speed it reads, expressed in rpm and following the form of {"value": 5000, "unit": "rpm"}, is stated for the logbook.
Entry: {"value": 5900, "unit": "rpm"}
